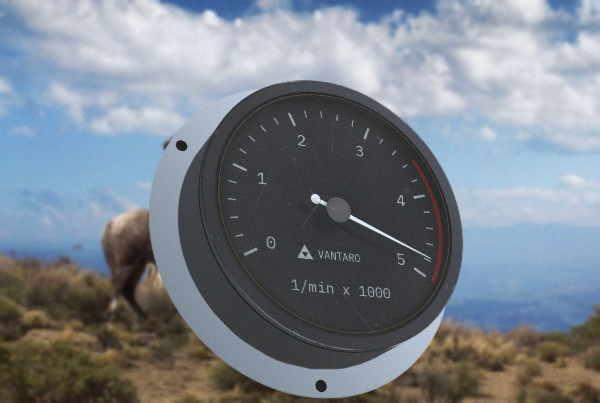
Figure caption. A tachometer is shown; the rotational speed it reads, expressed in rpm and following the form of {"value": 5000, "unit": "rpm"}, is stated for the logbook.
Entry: {"value": 4800, "unit": "rpm"}
